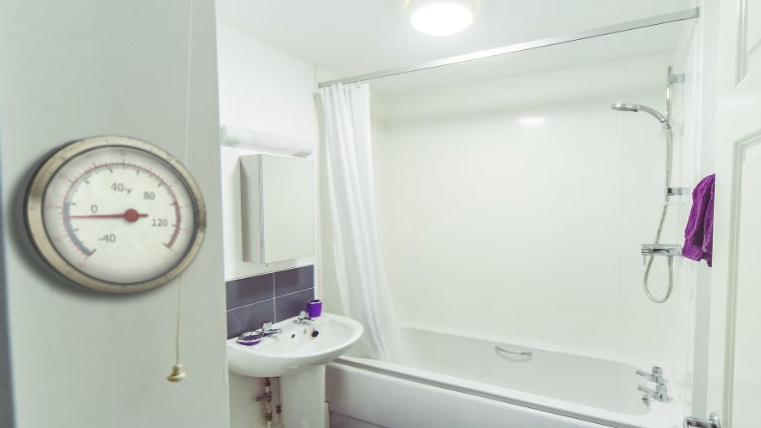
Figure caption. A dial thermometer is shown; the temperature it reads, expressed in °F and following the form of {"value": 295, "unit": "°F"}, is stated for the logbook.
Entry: {"value": -10, "unit": "°F"}
